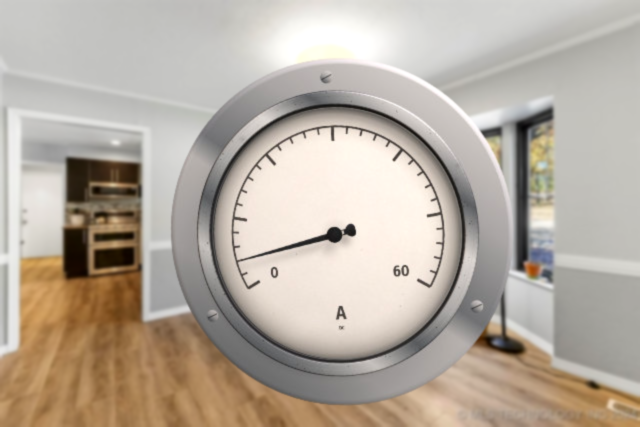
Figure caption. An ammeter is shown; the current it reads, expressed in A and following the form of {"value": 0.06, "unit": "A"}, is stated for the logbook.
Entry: {"value": 4, "unit": "A"}
